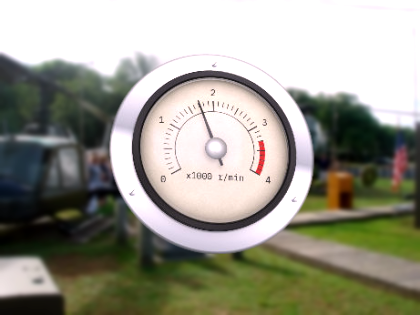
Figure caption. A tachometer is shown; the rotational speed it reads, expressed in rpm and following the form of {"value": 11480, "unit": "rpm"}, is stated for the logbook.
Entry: {"value": 1700, "unit": "rpm"}
